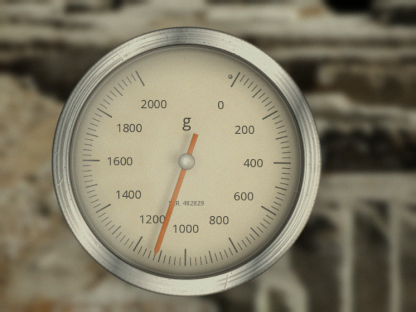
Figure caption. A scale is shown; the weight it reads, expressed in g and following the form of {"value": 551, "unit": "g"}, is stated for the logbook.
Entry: {"value": 1120, "unit": "g"}
